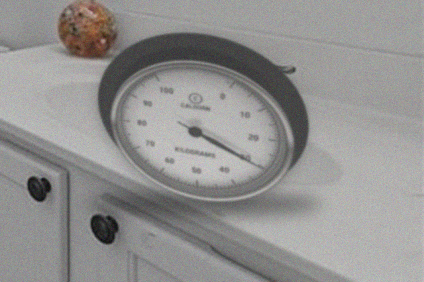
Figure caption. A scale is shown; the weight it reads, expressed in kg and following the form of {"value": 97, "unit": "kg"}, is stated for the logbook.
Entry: {"value": 30, "unit": "kg"}
